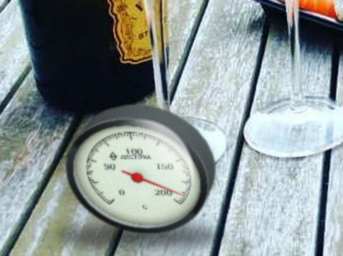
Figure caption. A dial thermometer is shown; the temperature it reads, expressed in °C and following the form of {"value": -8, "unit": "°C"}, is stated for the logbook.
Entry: {"value": 187.5, "unit": "°C"}
